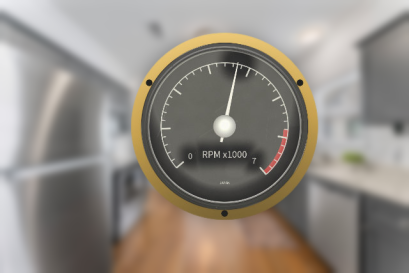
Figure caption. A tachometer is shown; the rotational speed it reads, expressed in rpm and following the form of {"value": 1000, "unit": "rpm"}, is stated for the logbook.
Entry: {"value": 3700, "unit": "rpm"}
